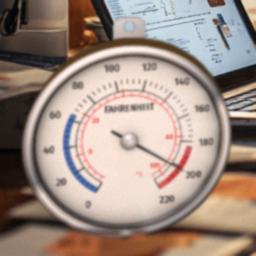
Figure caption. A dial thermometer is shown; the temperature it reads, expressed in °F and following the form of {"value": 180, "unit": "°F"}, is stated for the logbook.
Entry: {"value": 200, "unit": "°F"}
